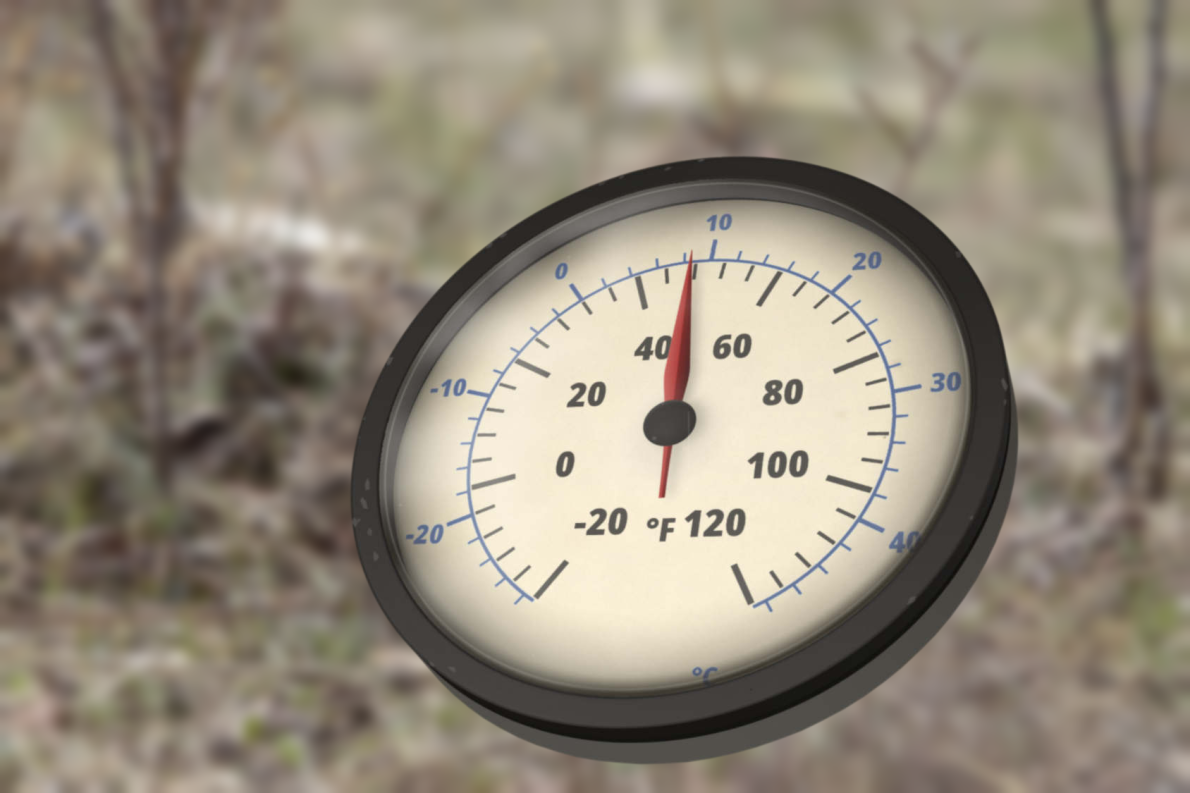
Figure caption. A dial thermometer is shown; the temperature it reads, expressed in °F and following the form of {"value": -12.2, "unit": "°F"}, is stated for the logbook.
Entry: {"value": 48, "unit": "°F"}
